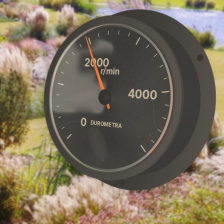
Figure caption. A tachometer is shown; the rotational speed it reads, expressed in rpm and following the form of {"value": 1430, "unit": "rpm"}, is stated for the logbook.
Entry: {"value": 2000, "unit": "rpm"}
